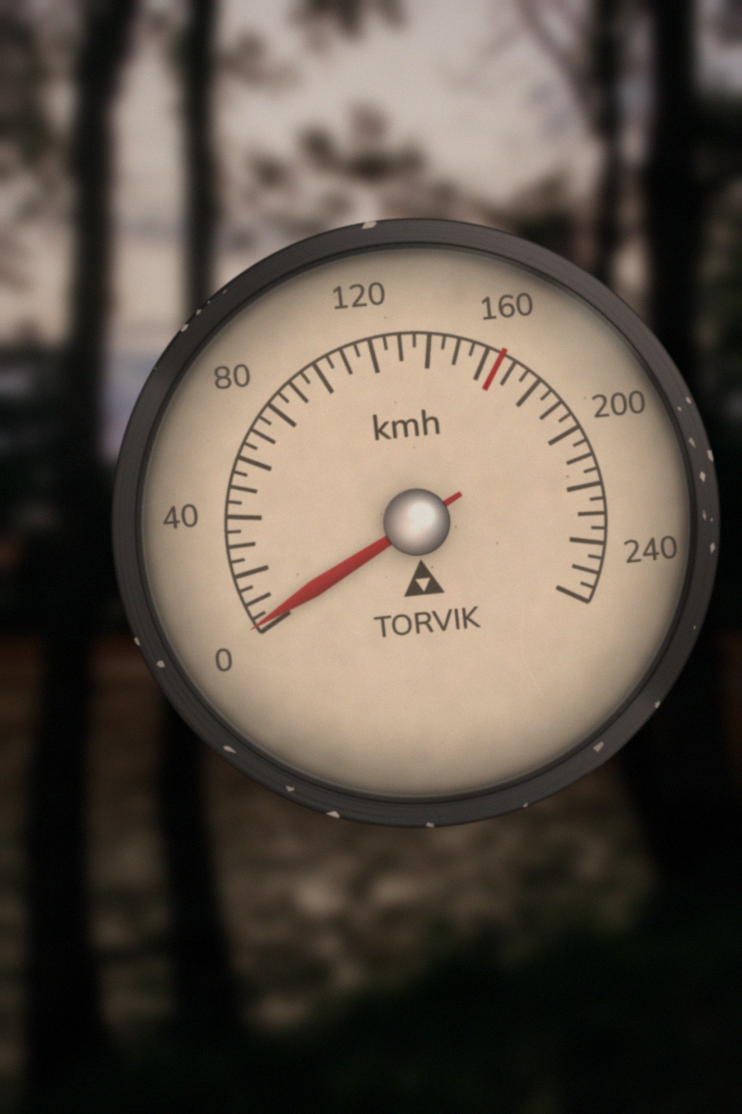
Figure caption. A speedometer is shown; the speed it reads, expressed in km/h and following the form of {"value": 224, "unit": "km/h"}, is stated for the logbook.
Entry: {"value": 2.5, "unit": "km/h"}
